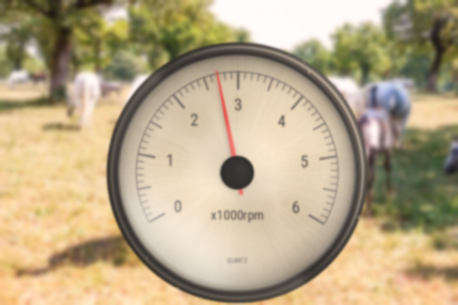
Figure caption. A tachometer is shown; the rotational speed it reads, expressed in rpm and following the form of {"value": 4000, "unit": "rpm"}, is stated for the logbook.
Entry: {"value": 2700, "unit": "rpm"}
